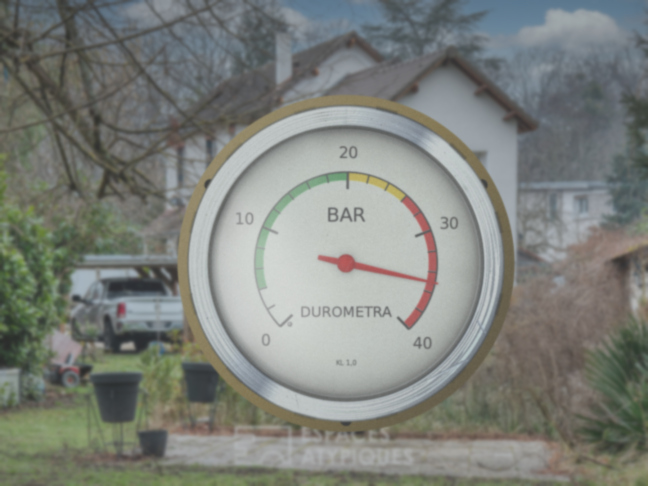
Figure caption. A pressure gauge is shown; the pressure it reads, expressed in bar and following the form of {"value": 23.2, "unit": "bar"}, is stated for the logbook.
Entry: {"value": 35, "unit": "bar"}
